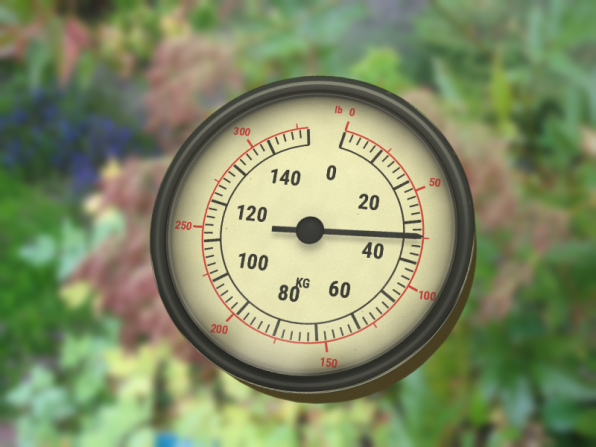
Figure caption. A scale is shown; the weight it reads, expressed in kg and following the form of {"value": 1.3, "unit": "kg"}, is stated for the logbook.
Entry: {"value": 34, "unit": "kg"}
